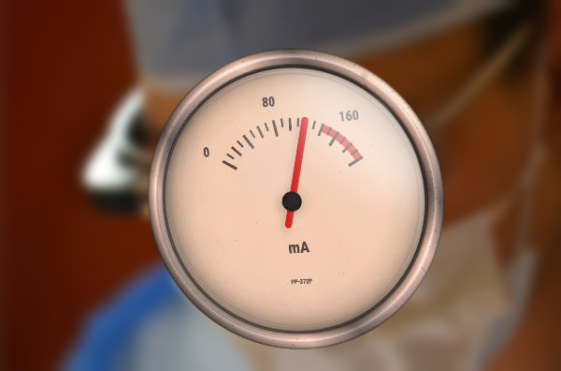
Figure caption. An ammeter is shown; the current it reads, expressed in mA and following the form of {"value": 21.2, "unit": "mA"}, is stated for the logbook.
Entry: {"value": 120, "unit": "mA"}
